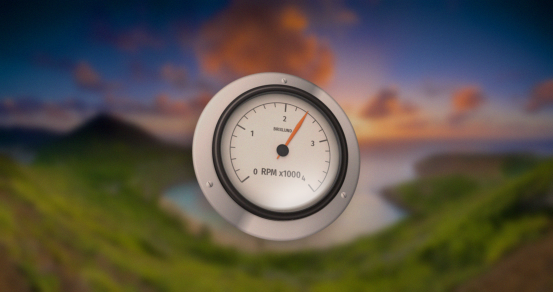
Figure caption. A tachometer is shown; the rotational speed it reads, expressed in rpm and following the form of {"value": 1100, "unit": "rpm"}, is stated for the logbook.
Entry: {"value": 2400, "unit": "rpm"}
